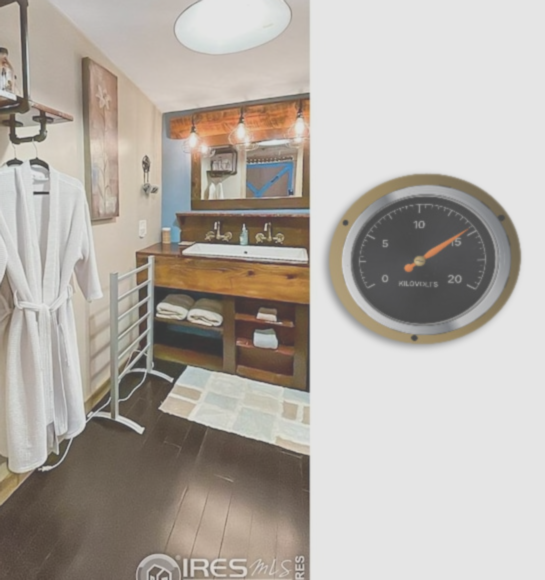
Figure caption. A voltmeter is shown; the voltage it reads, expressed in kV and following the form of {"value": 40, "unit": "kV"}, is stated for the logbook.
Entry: {"value": 14.5, "unit": "kV"}
